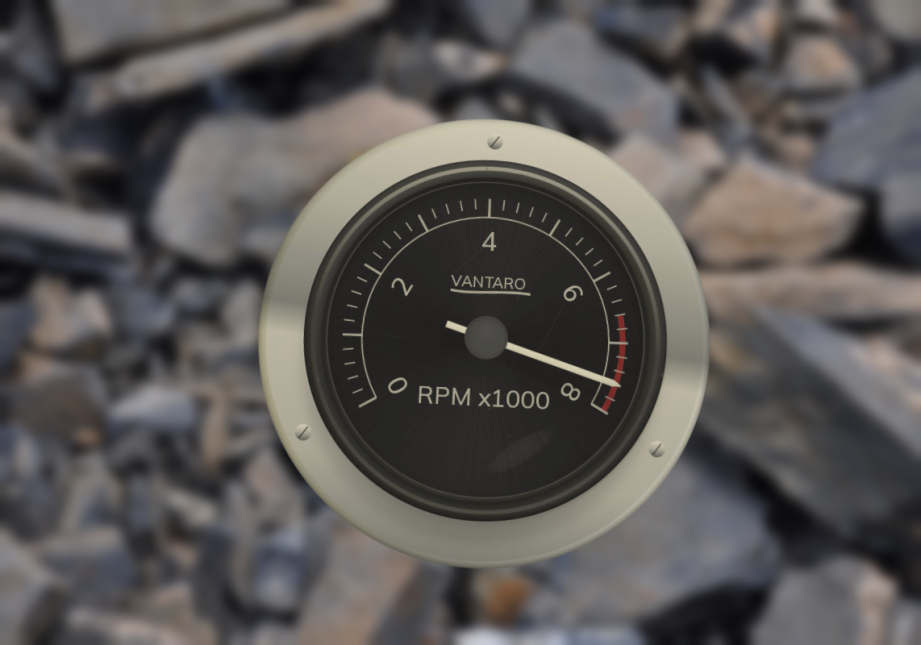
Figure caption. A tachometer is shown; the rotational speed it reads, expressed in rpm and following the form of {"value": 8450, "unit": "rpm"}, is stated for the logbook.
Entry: {"value": 7600, "unit": "rpm"}
